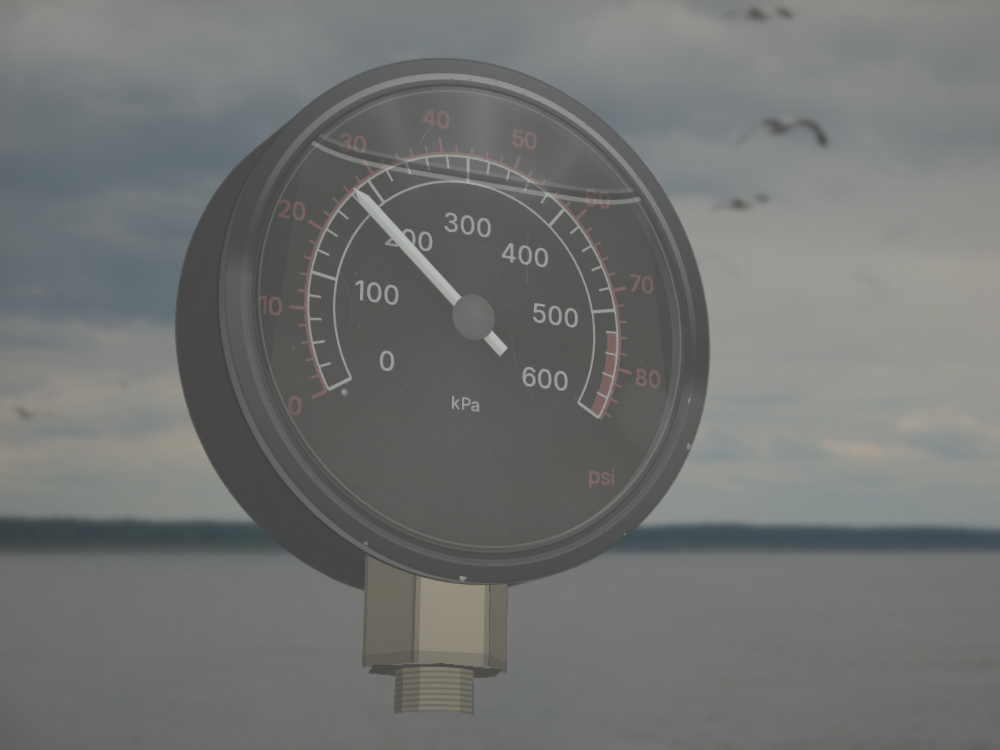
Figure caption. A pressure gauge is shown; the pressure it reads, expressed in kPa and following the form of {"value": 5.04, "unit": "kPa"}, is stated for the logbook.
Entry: {"value": 180, "unit": "kPa"}
